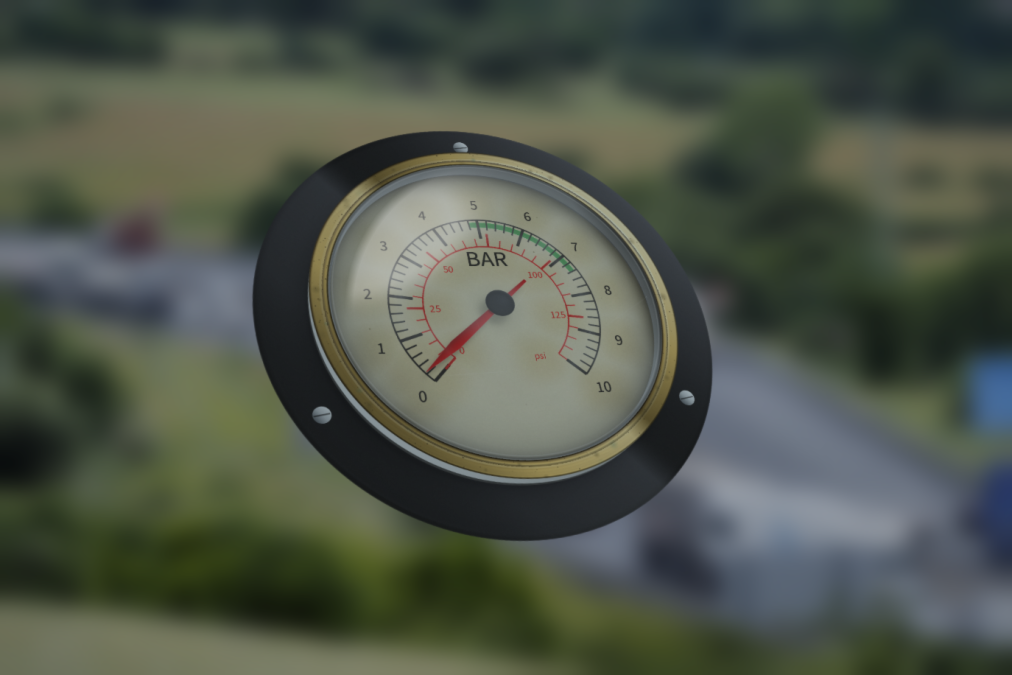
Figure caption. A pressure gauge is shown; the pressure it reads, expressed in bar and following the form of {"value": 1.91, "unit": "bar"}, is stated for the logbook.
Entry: {"value": 0.2, "unit": "bar"}
